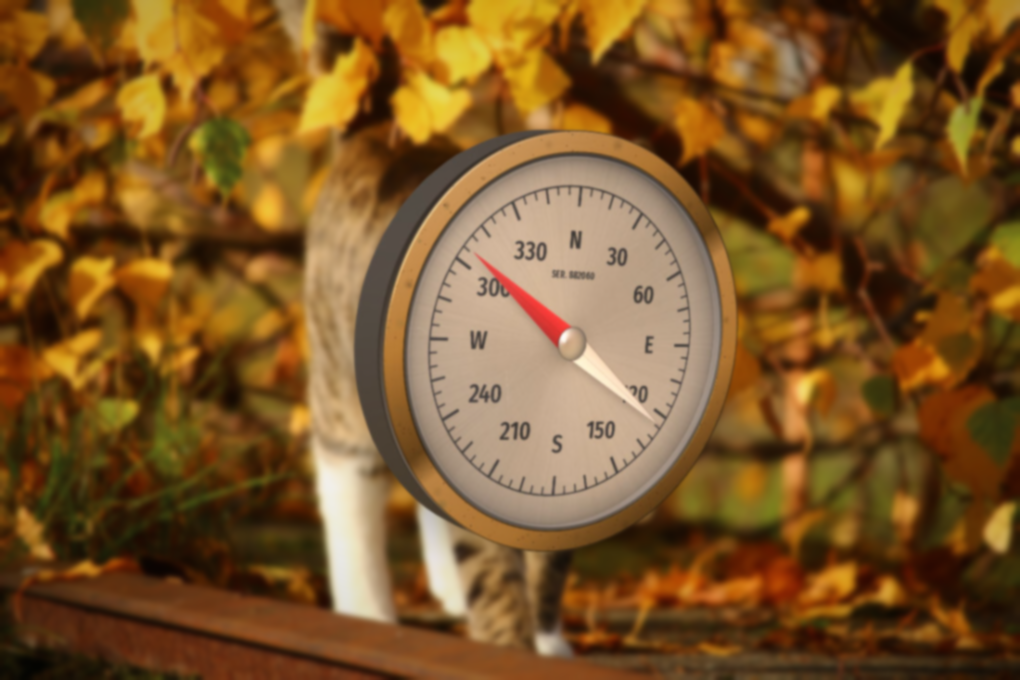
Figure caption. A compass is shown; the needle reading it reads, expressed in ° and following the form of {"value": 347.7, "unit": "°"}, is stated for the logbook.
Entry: {"value": 305, "unit": "°"}
